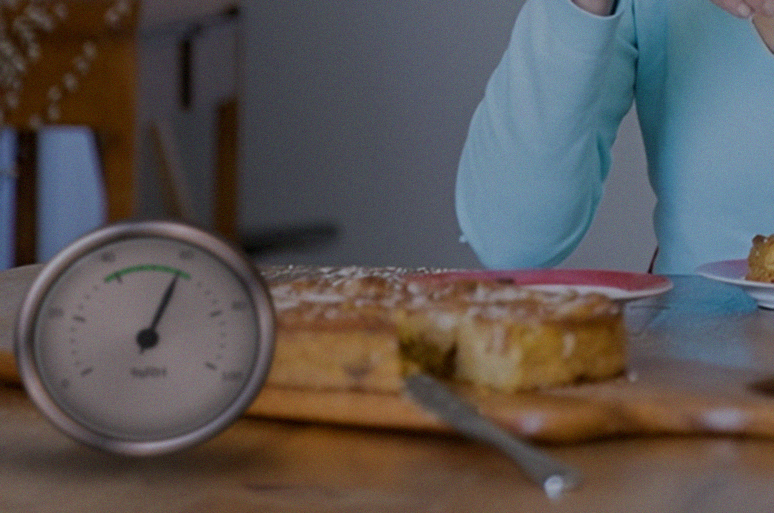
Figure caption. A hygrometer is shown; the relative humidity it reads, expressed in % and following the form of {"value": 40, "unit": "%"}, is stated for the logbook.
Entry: {"value": 60, "unit": "%"}
